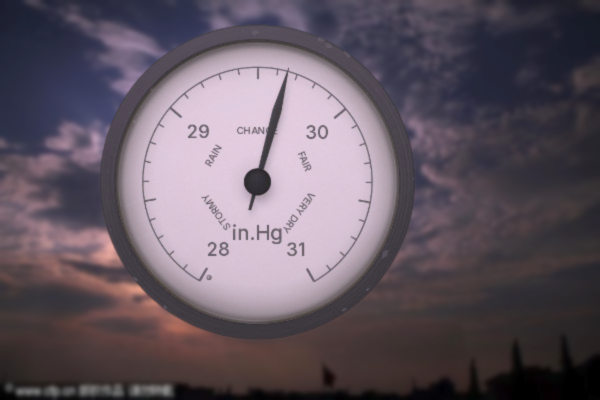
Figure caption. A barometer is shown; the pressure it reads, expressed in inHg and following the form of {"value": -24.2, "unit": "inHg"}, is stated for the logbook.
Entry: {"value": 29.65, "unit": "inHg"}
